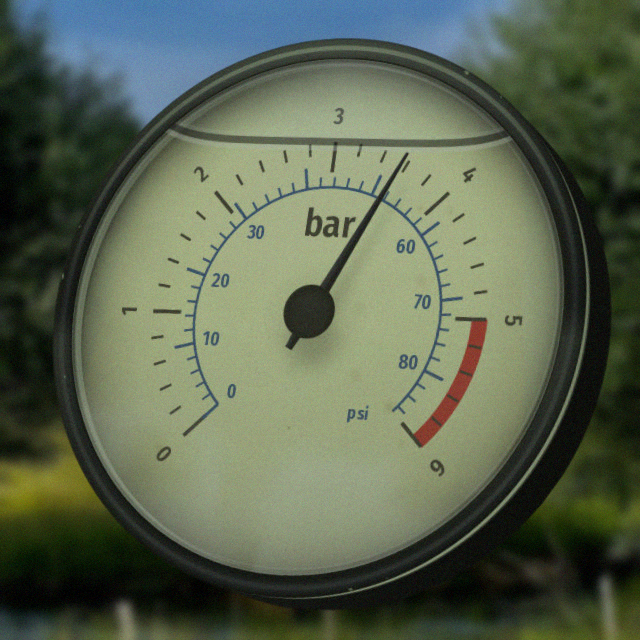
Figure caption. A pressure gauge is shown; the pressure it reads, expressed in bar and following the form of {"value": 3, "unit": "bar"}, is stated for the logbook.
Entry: {"value": 3.6, "unit": "bar"}
